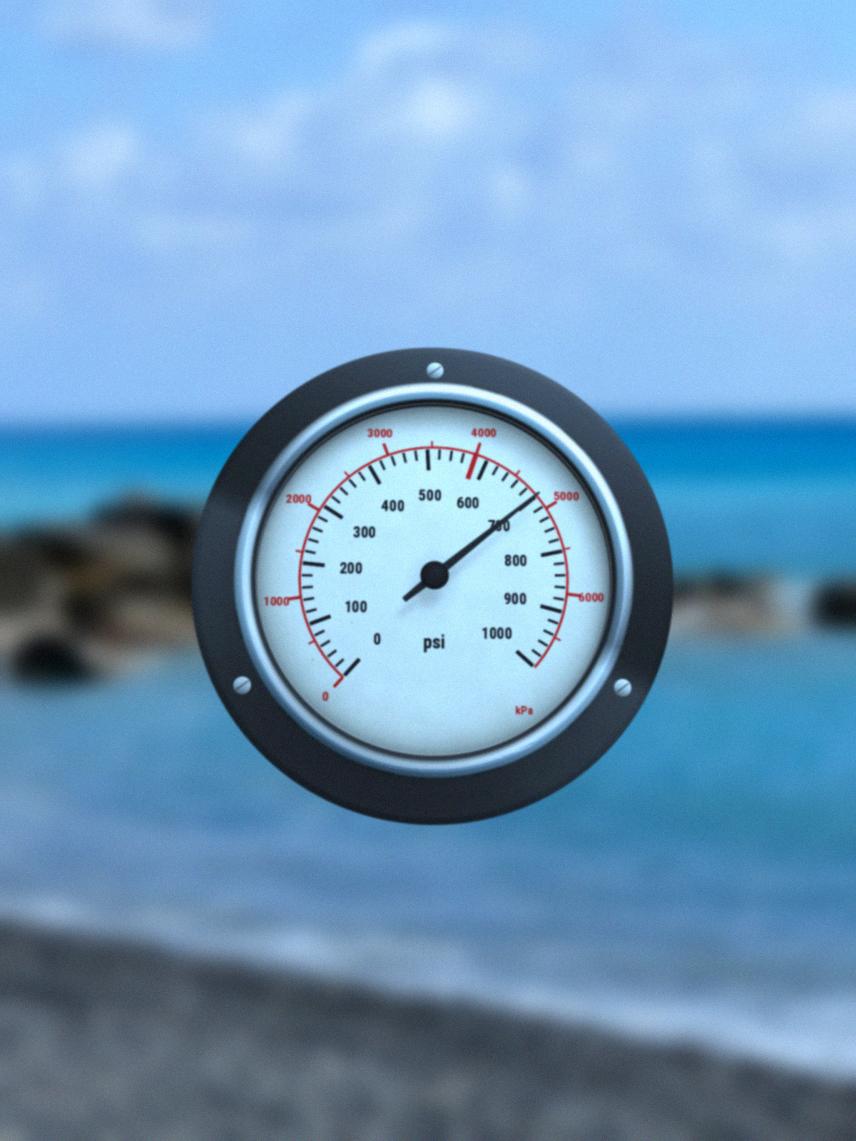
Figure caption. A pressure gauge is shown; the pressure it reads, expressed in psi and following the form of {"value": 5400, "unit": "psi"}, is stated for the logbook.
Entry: {"value": 700, "unit": "psi"}
